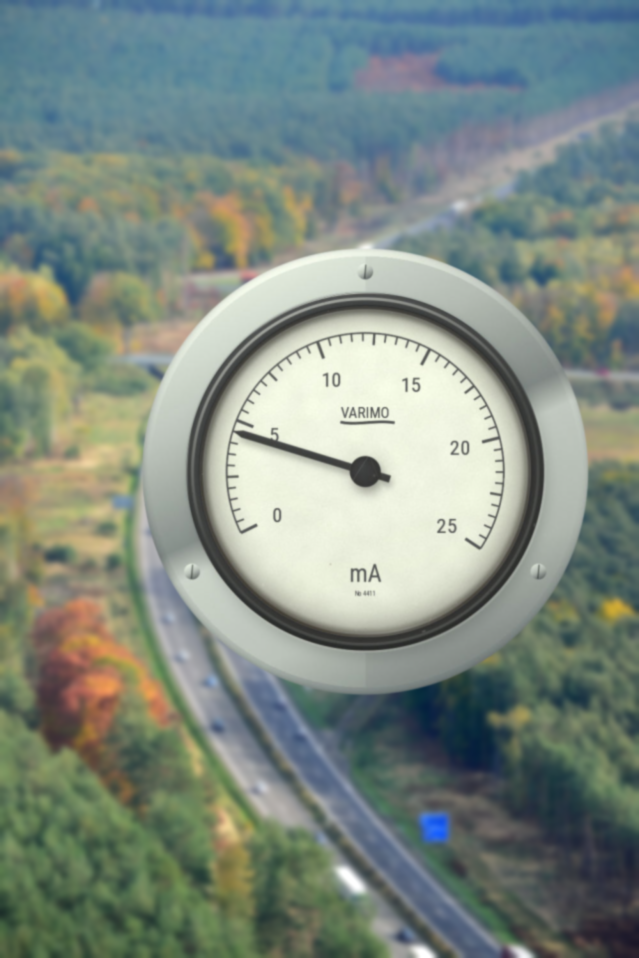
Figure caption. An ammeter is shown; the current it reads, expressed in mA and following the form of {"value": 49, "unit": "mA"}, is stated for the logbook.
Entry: {"value": 4.5, "unit": "mA"}
